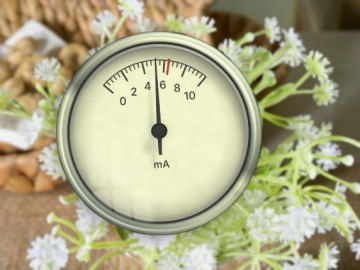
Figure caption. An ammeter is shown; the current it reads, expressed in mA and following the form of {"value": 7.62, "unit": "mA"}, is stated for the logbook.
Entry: {"value": 5.2, "unit": "mA"}
